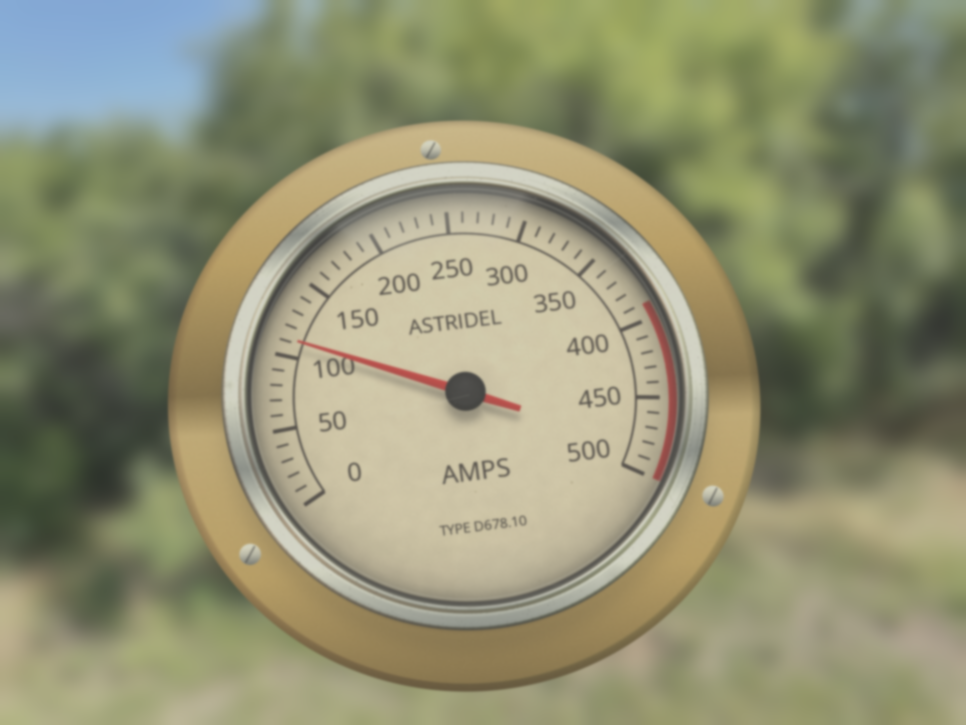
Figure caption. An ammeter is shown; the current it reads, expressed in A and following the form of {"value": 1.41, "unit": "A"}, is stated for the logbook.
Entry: {"value": 110, "unit": "A"}
